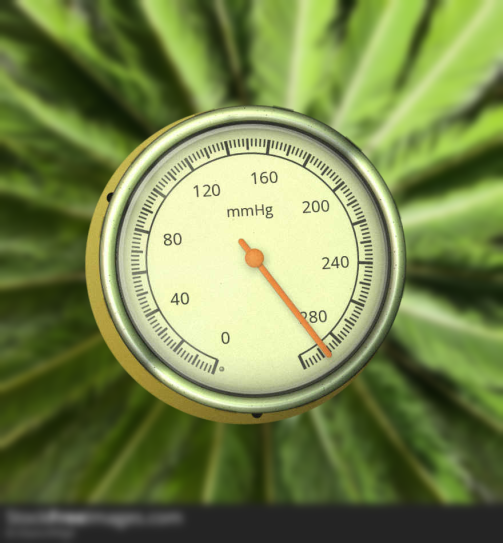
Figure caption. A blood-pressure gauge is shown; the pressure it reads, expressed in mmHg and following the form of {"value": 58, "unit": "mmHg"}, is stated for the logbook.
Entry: {"value": 288, "unit": "mmHg"}
